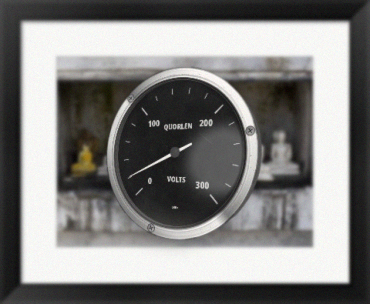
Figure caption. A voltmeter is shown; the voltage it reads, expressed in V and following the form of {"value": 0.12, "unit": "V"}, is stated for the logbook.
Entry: {"value": 20, "unit": "V"}
